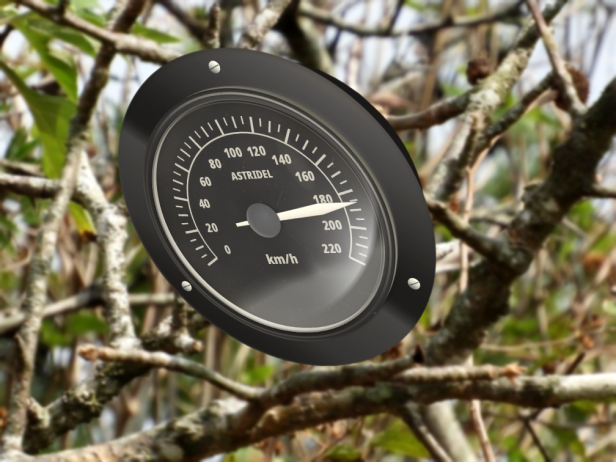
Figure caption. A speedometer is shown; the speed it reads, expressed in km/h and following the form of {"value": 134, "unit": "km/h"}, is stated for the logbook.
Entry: {"value": 185, "unit": "km/h"}
